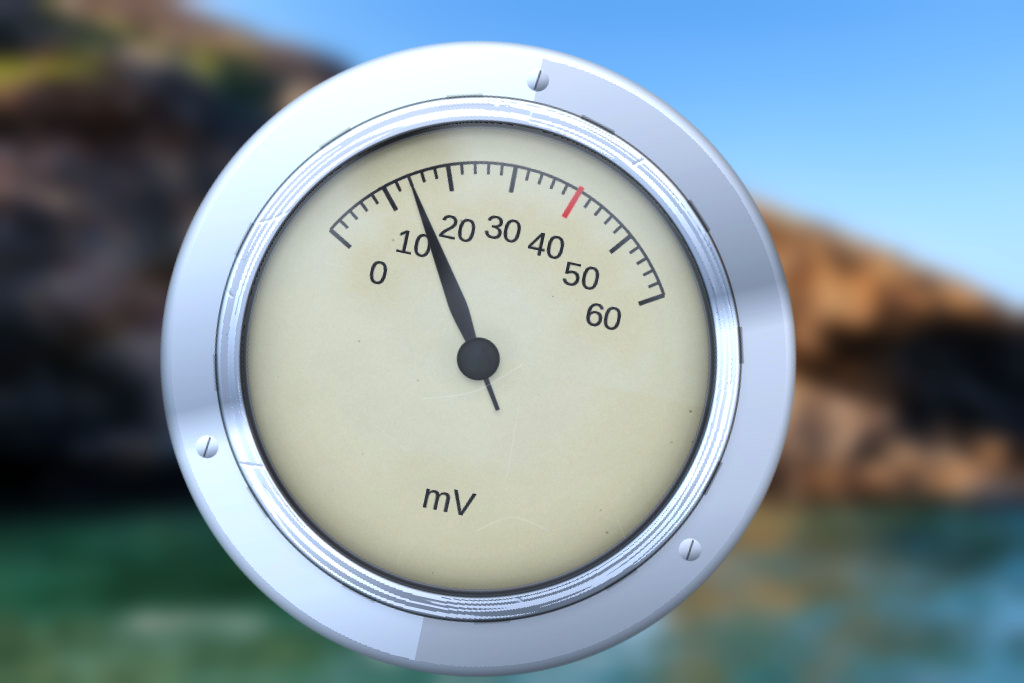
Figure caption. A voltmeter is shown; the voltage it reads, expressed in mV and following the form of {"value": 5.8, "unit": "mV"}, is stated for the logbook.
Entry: {"value": 14, "unit": "mV"}
